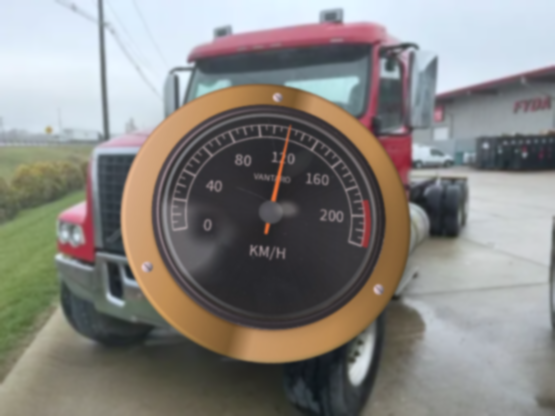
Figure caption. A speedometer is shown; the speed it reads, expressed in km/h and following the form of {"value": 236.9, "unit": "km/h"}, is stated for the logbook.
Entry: {"value": 120, "unit": "km/h"}
